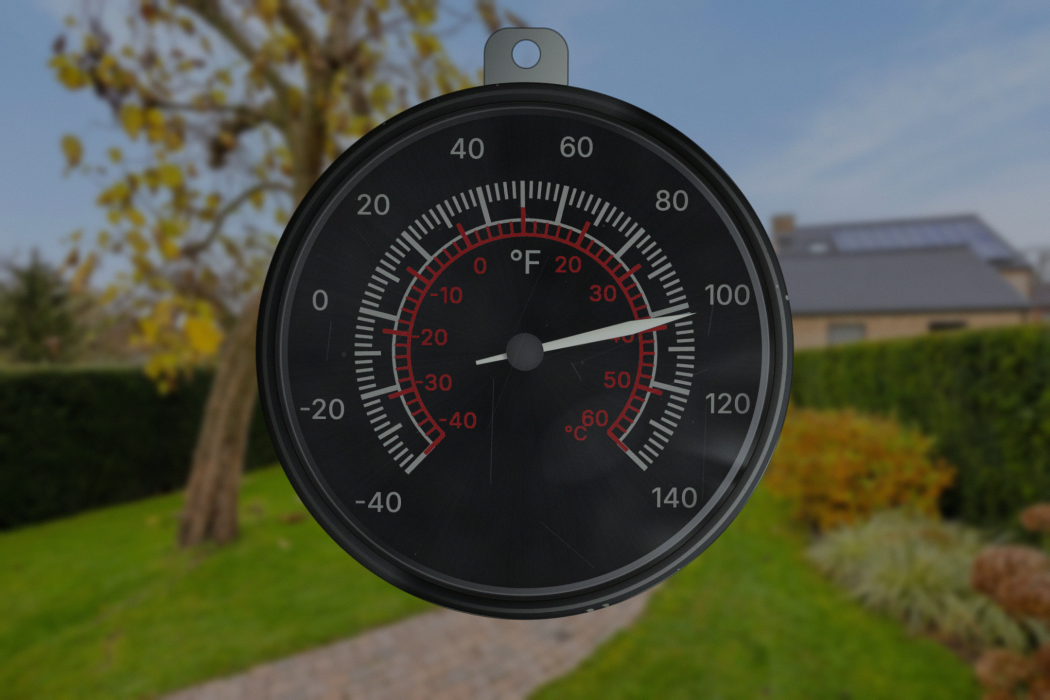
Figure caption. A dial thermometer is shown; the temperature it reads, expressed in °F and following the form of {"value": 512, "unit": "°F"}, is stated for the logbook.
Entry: {"value": 102, "unit": "°F"}
